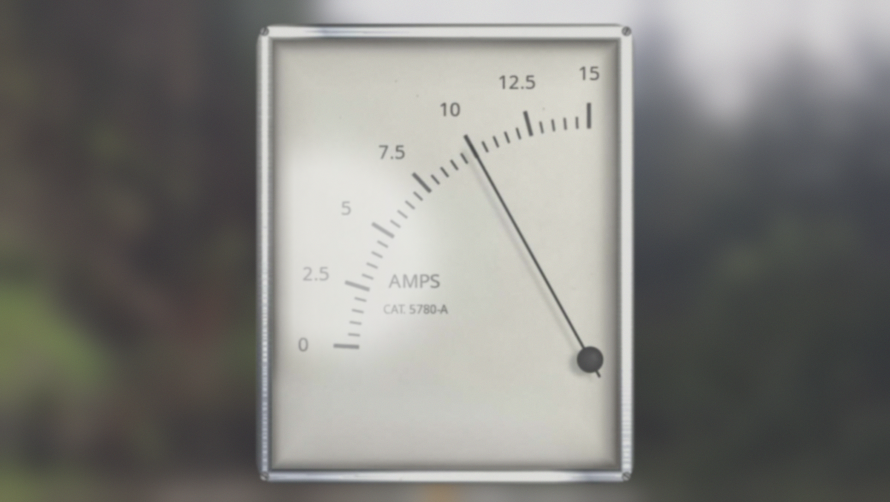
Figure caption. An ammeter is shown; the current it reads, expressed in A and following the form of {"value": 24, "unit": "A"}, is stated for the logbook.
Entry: {"value": 10, "unit": "A"}
